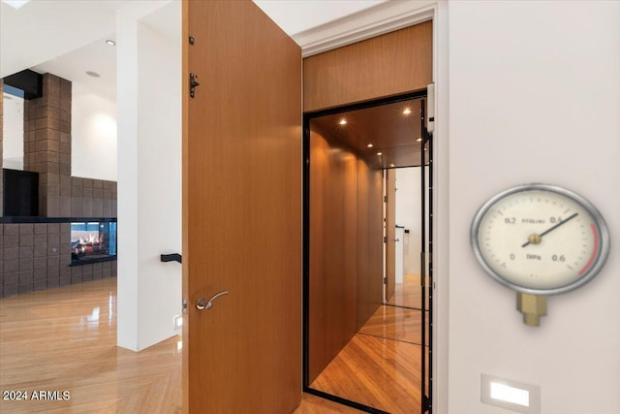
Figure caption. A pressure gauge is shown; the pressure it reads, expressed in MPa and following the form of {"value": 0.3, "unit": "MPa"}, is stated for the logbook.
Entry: {"value": 0.42, "unit": "MPa"}
